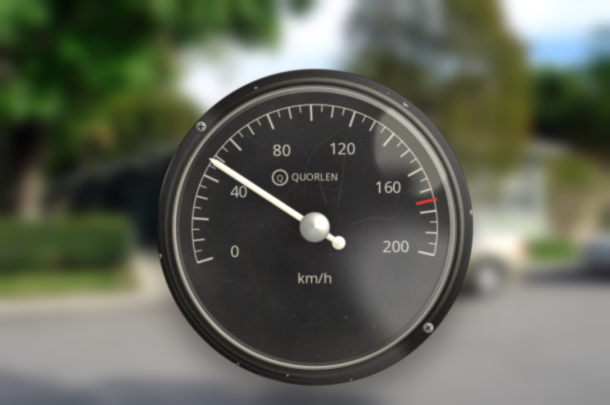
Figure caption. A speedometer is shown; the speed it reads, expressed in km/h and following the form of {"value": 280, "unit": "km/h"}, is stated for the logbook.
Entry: {"value": 47.5, "unit": "km/h"}
